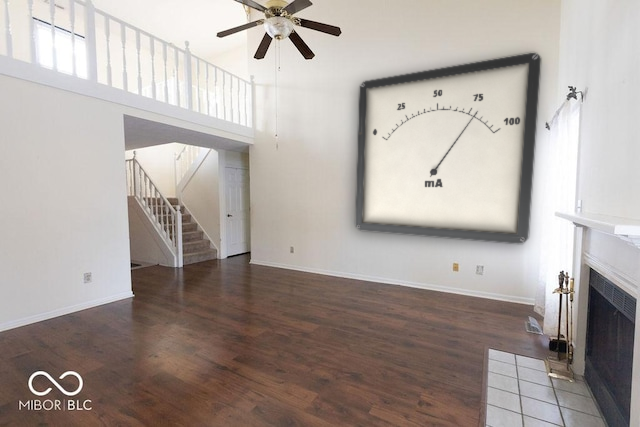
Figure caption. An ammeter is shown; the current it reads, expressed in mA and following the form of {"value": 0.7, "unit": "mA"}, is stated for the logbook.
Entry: {"value": 80, "unit": "mA"}
